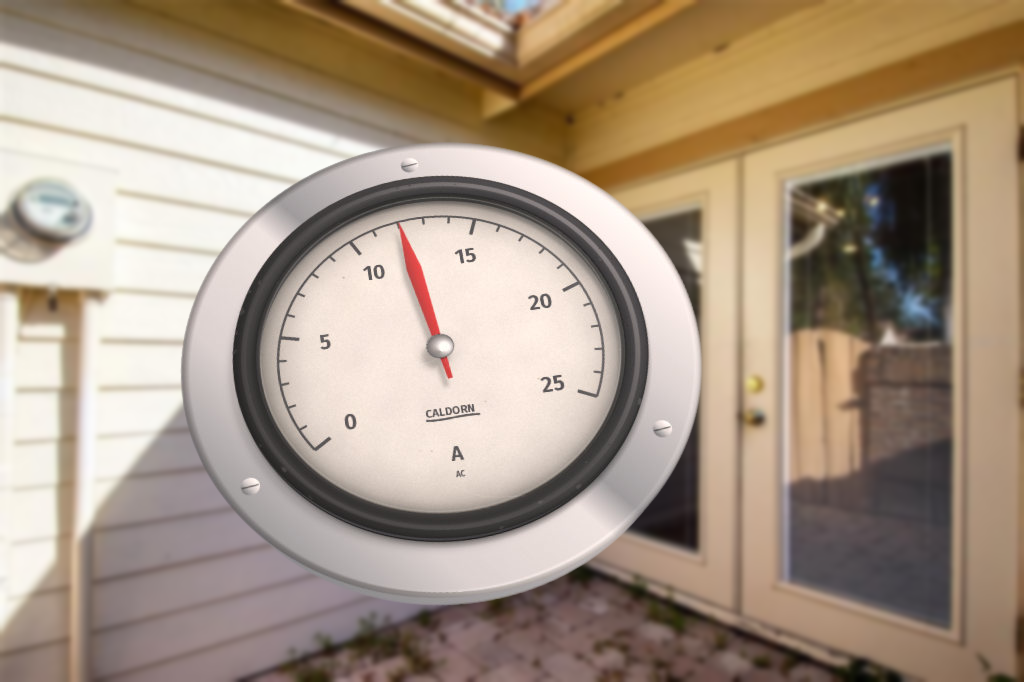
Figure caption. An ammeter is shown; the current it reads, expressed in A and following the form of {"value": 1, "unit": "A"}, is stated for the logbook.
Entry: {"value": 12, "unit": "A"}
